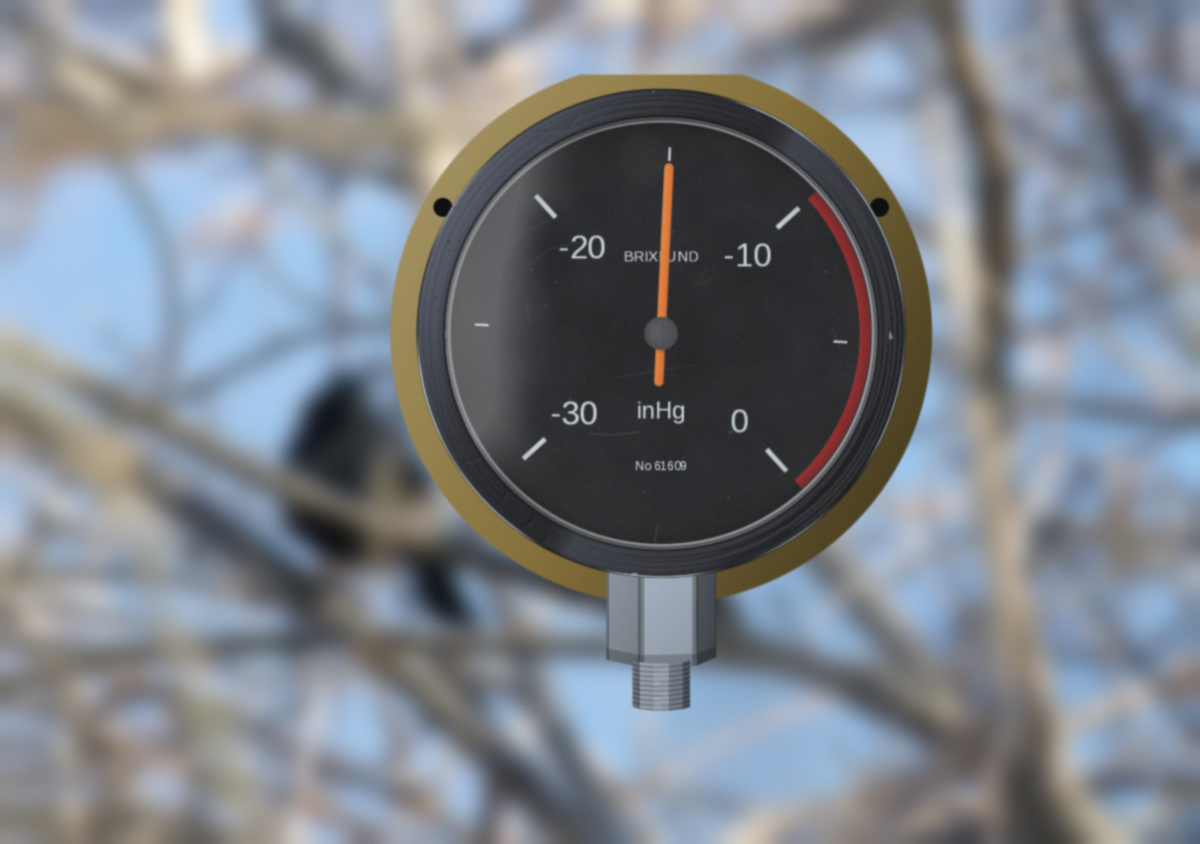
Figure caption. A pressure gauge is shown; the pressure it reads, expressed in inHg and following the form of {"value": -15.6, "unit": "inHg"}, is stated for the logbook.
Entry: {"value": -15, "unit": "inHg"}
